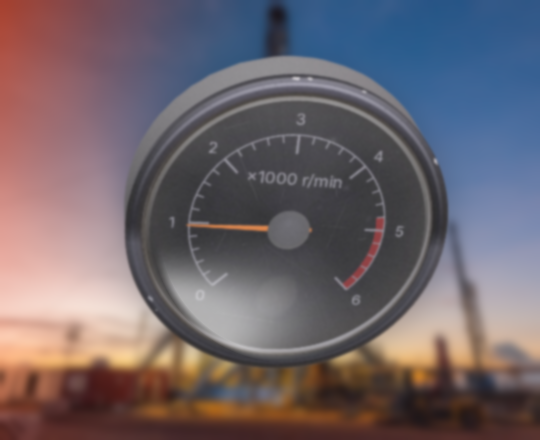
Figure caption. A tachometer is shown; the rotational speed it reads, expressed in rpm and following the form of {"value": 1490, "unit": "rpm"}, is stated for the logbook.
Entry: {"value": 1000, "unit": "rpm"}
